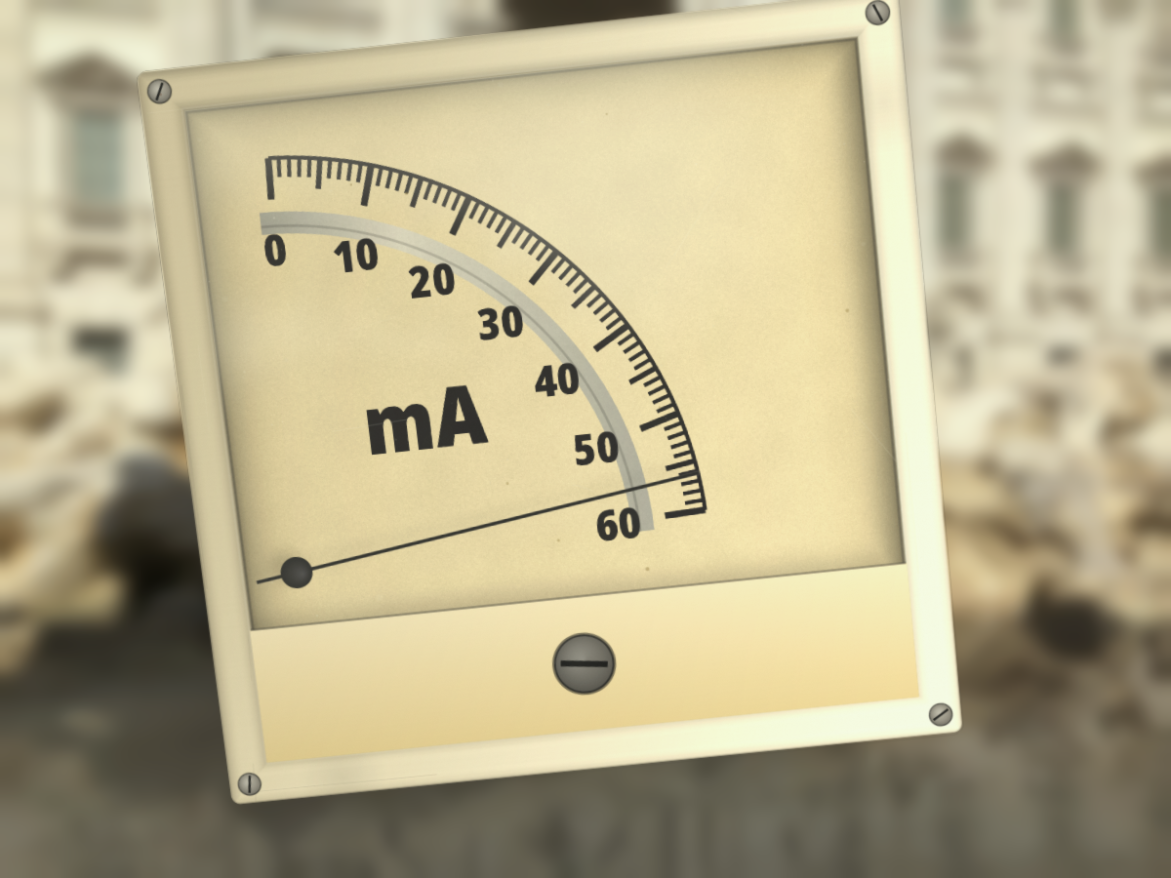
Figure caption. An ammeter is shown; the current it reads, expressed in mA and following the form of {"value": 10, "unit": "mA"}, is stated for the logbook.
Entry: {"value": 56, "unit": "mA"}
